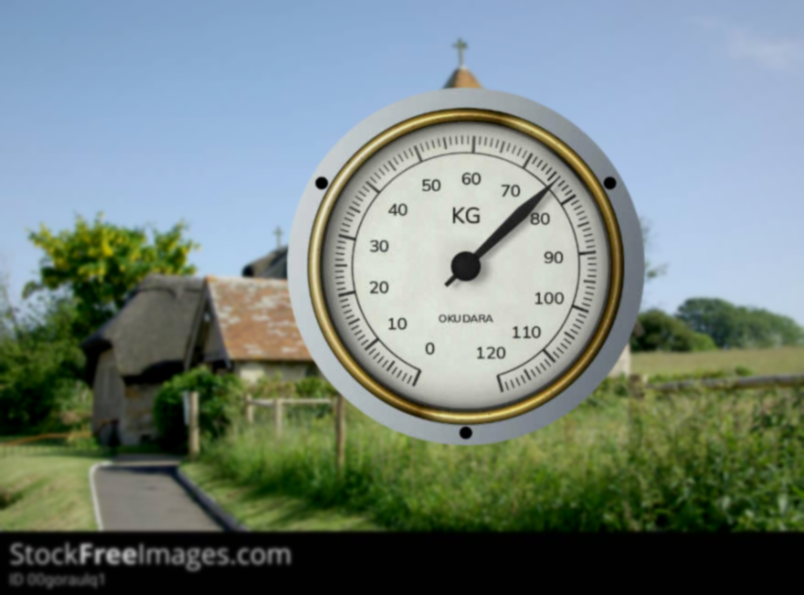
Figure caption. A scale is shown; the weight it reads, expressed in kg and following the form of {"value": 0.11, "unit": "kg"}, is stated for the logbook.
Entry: {"value": 76, "unit": "kg"}
